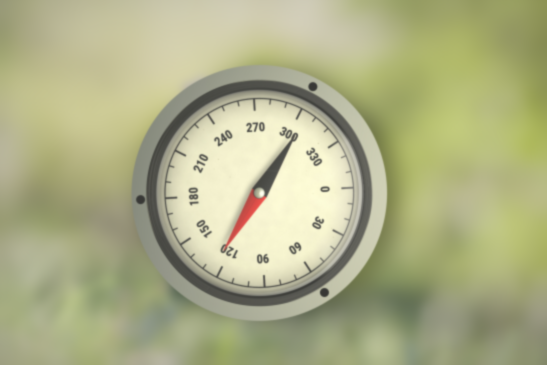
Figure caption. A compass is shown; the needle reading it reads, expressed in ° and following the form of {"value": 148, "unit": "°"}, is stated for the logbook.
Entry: {"value": 125, "unit": "°"}
